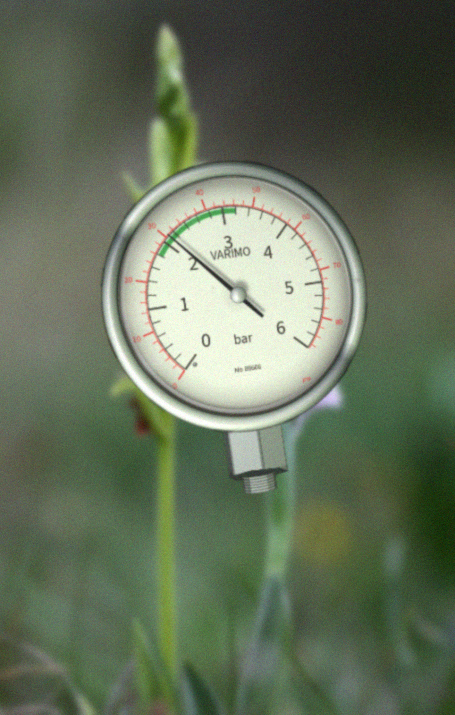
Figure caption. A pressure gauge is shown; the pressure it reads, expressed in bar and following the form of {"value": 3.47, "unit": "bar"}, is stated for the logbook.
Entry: {"value": 2.1, "unit": "bar"}
